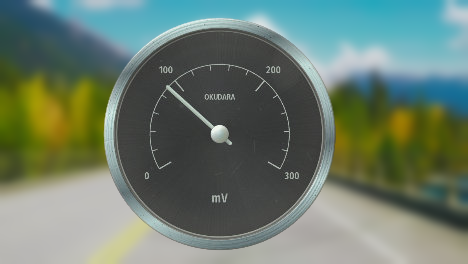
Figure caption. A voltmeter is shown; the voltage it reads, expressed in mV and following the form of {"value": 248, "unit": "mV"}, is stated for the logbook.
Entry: {"value": 90, "unit": "mV"}
